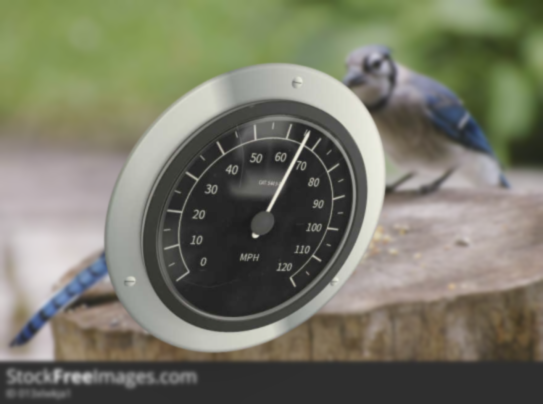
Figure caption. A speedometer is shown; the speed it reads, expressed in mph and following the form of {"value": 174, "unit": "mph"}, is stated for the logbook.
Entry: {"value": 65, "unit": "mph"}
